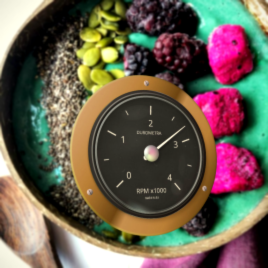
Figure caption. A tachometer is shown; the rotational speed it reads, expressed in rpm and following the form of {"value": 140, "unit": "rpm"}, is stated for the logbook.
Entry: {"value": 2750, "unit": "rpm"}
